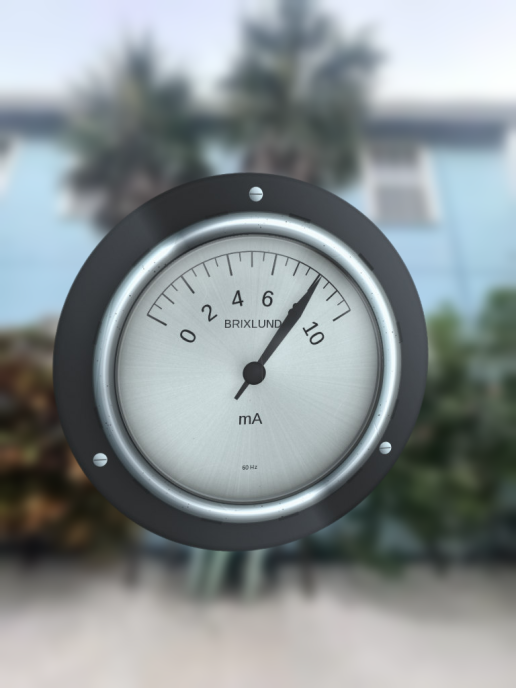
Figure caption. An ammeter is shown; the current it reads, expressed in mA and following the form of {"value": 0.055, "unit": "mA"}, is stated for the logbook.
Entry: {"value": 8, "unit": "mA"}
